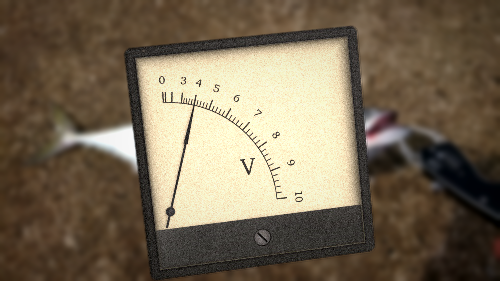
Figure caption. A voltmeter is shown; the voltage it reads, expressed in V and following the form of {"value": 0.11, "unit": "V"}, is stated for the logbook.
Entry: {"value": 4, "unit": "V"}
